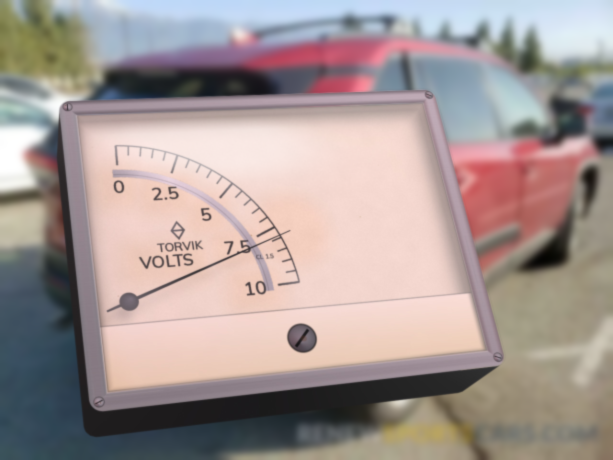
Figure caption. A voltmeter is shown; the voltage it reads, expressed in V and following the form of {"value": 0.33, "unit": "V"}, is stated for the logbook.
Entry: {"value": 8, "unit": "V"}
